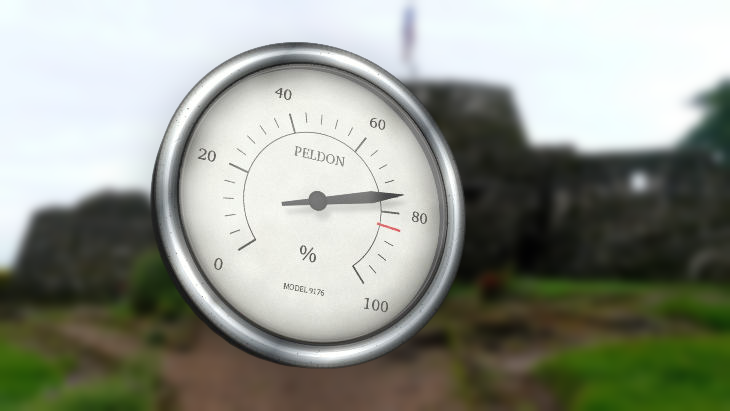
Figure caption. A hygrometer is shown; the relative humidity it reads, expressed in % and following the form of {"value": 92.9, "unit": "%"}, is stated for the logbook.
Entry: {"value": 76, "unit": "%"}
